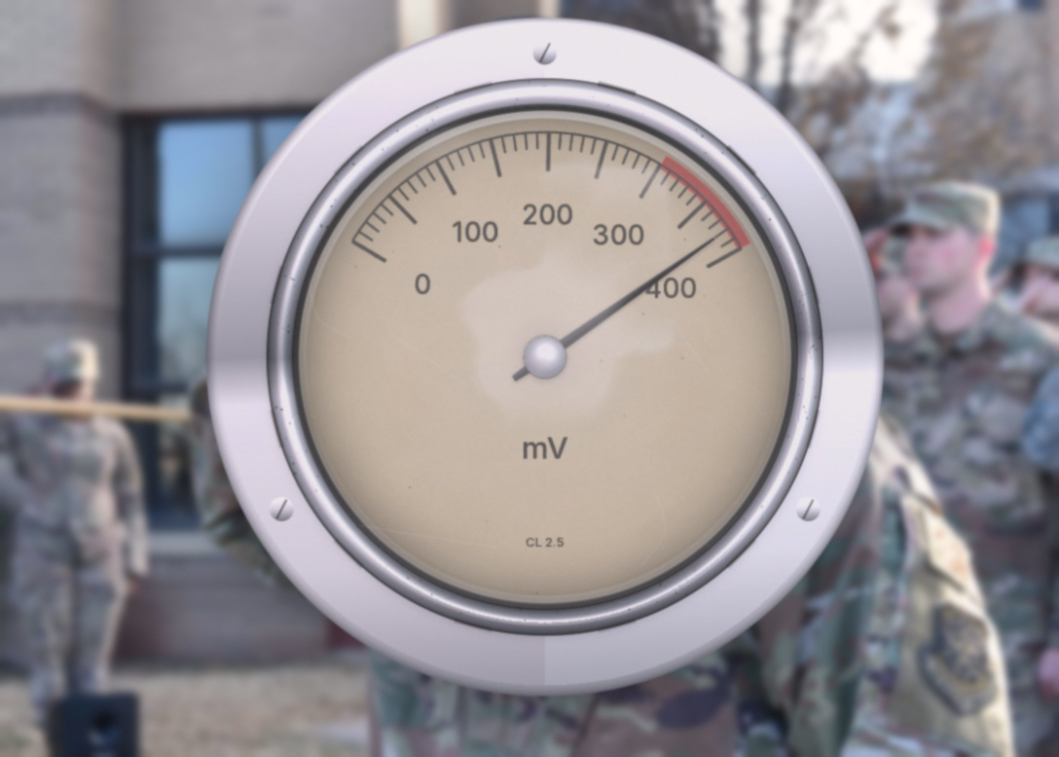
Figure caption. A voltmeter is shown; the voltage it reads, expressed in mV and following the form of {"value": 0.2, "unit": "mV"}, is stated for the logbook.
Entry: {"value": 380, "unit": "mV"}
